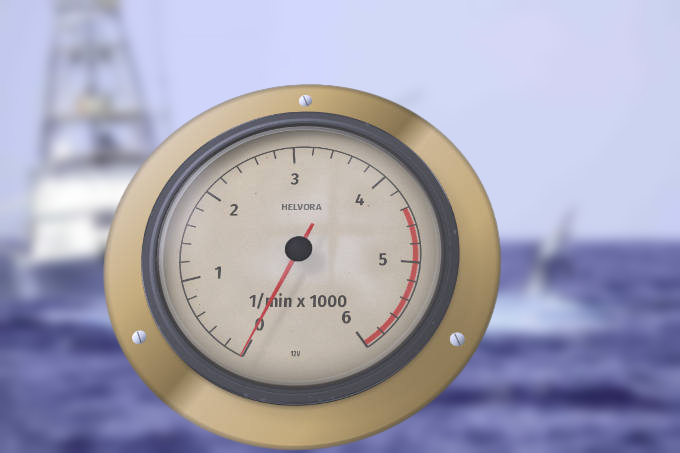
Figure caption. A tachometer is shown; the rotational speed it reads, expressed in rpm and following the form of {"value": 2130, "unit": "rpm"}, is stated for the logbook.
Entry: {"value": 0, "unit": "rpm"}
